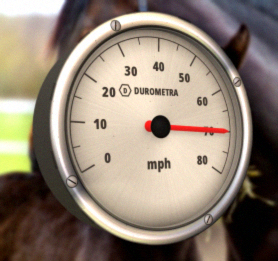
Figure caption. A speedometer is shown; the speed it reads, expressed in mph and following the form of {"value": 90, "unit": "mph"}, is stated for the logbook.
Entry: {"value": 70, "unit": "mph"}
